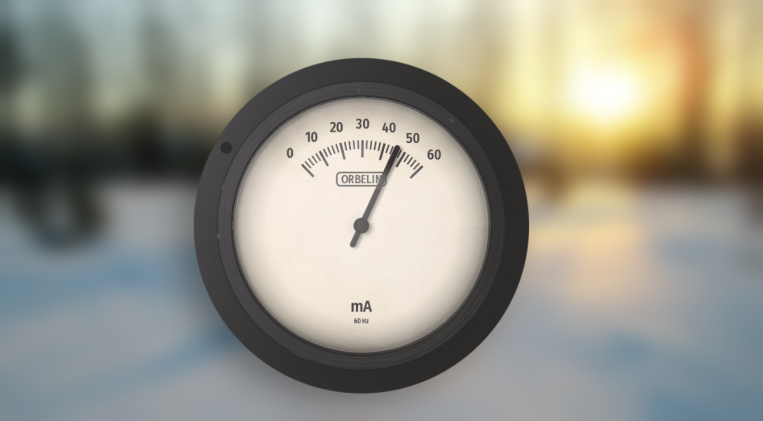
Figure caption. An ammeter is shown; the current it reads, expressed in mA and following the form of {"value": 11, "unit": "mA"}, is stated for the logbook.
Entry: {"value": 46, "unit": "mA"}
